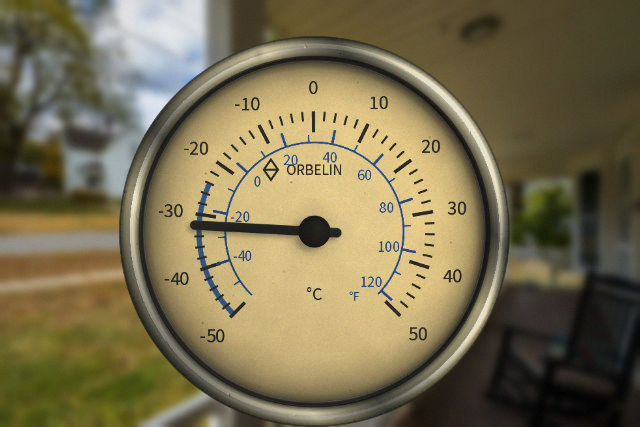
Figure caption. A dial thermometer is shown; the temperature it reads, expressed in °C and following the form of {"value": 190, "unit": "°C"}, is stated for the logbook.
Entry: {"value": -32, "unit": "°C"}
